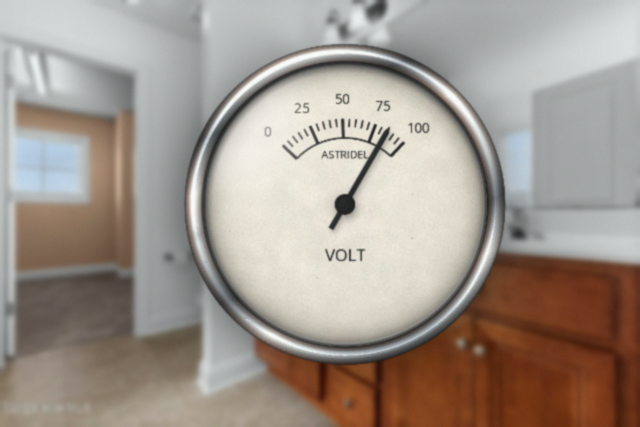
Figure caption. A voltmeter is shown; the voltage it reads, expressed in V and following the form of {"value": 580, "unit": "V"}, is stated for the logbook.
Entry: {"value": 85, "unit": "V"}
